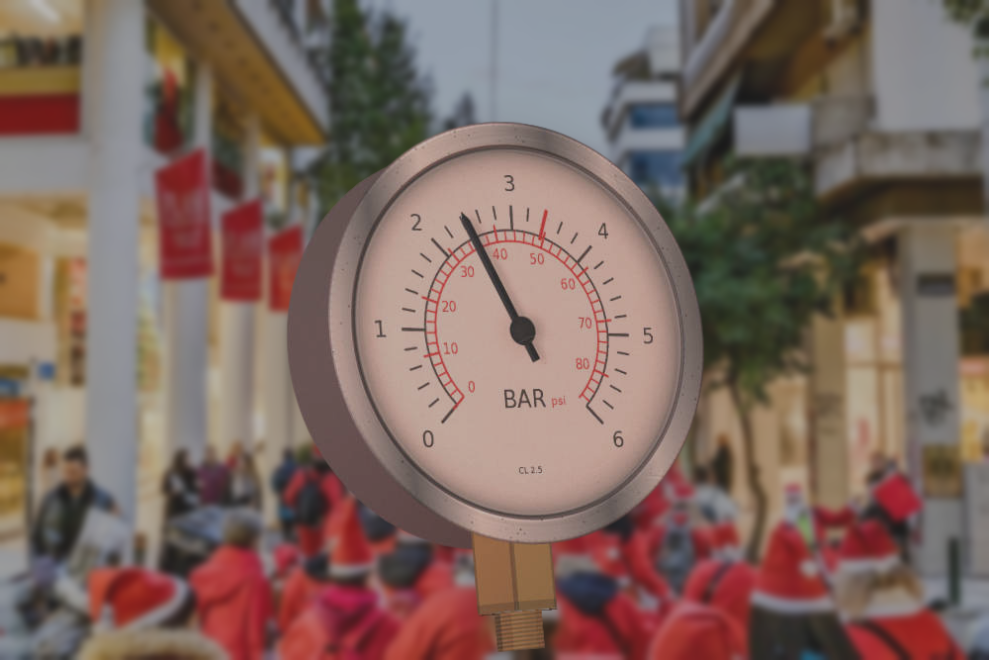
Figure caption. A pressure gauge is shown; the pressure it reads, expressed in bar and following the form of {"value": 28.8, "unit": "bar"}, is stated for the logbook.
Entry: {"value": 2.4, "unit": "bar"}
